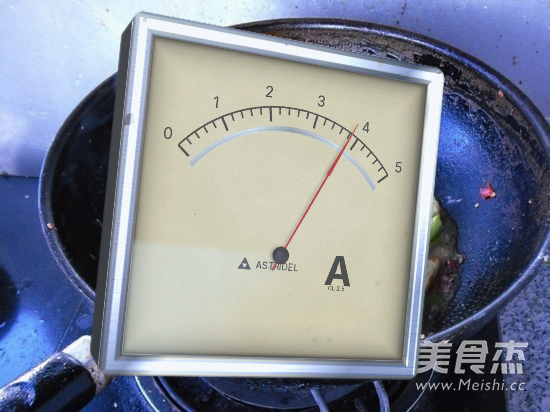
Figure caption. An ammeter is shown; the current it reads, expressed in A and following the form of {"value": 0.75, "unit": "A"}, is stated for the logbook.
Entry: {"value": 3.8, "unit": "A"}
